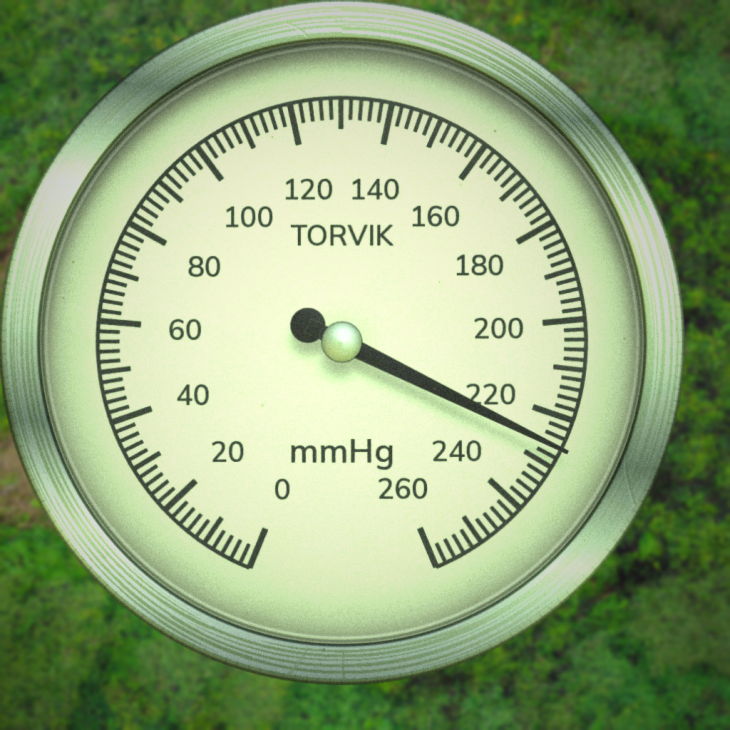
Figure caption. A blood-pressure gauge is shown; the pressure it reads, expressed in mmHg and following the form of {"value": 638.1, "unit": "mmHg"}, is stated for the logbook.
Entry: {"value": 226, "unit": "mmHg"}
